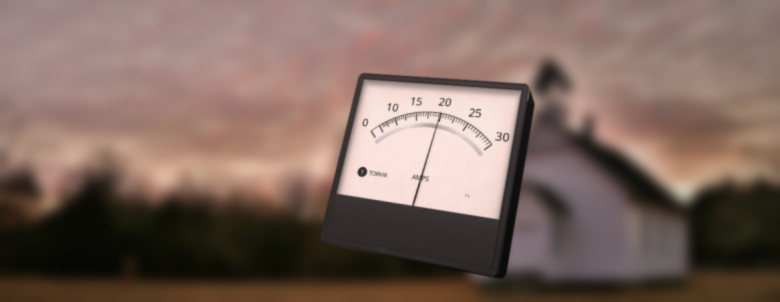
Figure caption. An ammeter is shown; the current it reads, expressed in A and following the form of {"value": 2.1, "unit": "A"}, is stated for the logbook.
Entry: {"value": 20, "unit": "A"}
